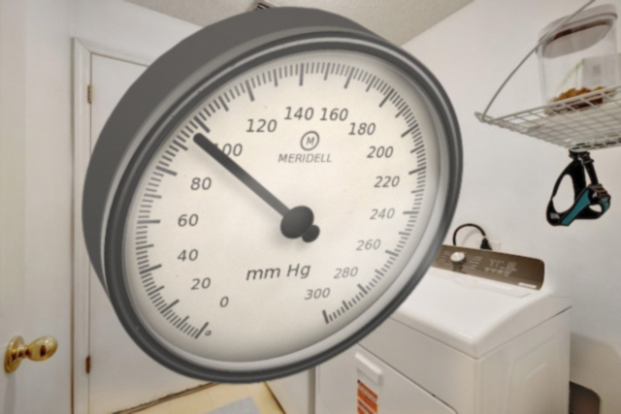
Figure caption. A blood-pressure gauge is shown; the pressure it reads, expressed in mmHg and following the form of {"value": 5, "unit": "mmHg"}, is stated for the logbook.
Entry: {"value": 96, "unit": "mmHg"}
